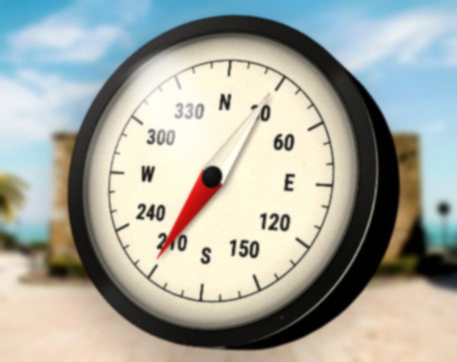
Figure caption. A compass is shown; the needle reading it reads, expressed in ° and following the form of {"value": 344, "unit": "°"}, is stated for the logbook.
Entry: {"value": 210, "unit": "°"}
